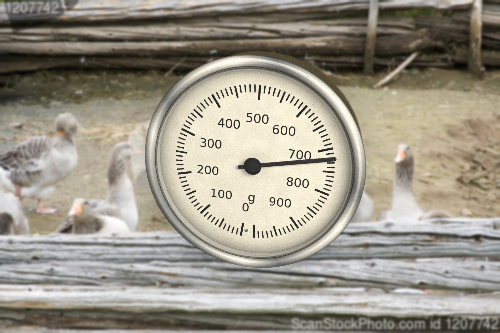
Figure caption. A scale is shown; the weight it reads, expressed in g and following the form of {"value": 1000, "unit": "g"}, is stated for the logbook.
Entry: {"value": 720, "unit": "g"}
